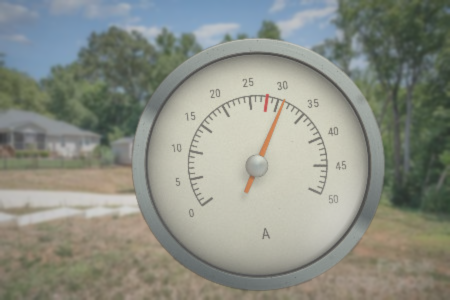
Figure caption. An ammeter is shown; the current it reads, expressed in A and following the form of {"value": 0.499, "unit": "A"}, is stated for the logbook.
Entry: {"value": 31, "unit": "A"}
